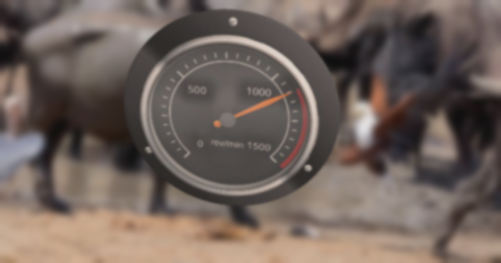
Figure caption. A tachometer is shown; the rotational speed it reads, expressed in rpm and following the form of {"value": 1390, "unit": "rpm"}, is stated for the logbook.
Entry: {"value": 1100, "unit": "rpm"}
